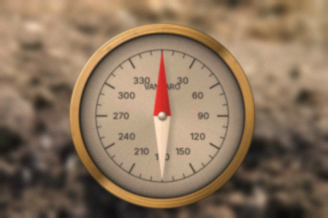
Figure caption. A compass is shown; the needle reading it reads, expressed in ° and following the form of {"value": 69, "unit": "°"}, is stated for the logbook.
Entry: {"value": 0, "unit": "°"}
